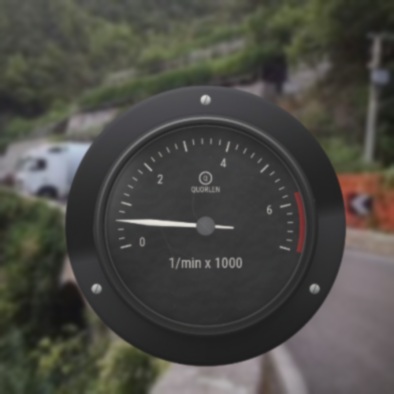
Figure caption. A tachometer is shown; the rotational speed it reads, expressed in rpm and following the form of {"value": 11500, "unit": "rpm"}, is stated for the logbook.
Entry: {"value": 600, "unit": "rpm"}
